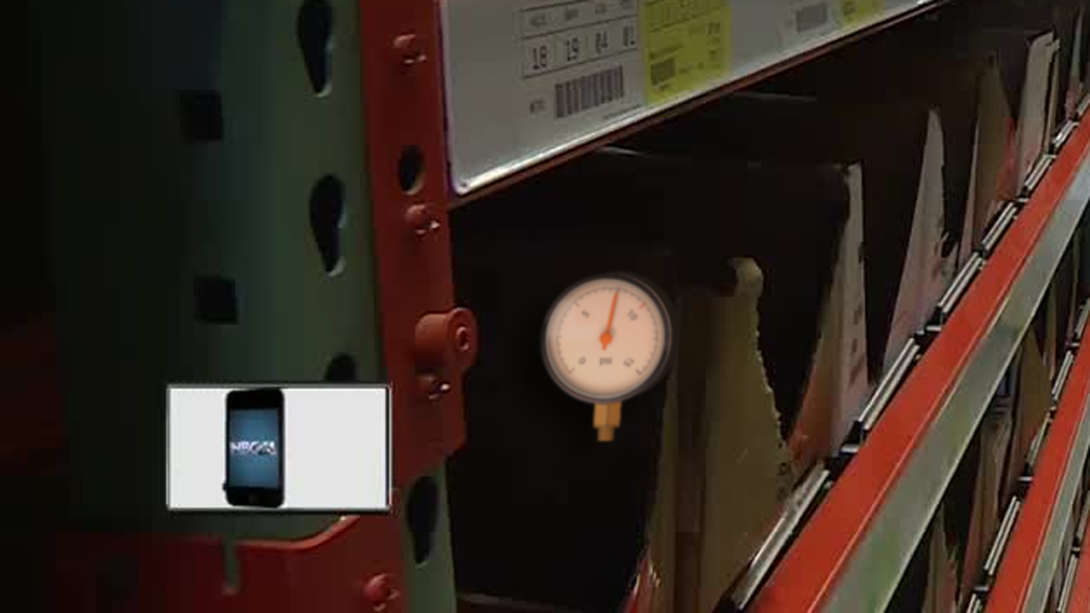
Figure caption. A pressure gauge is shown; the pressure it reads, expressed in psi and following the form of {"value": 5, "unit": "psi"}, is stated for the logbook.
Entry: {"value": 8, "unit": "psi"}
